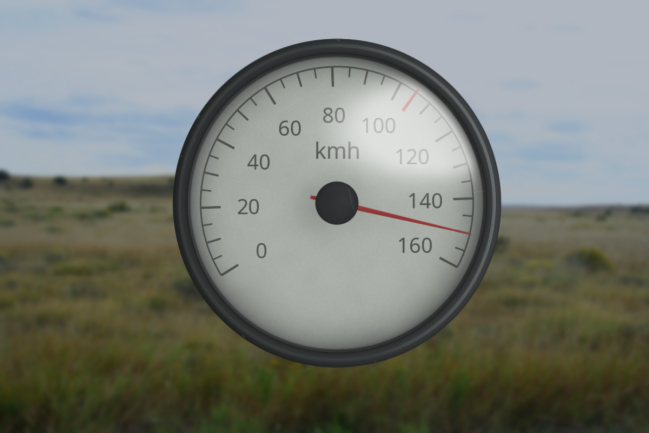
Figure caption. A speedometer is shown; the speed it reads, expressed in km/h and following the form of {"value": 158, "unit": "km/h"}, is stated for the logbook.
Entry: {"value": 150, "unit": "km/h"}
